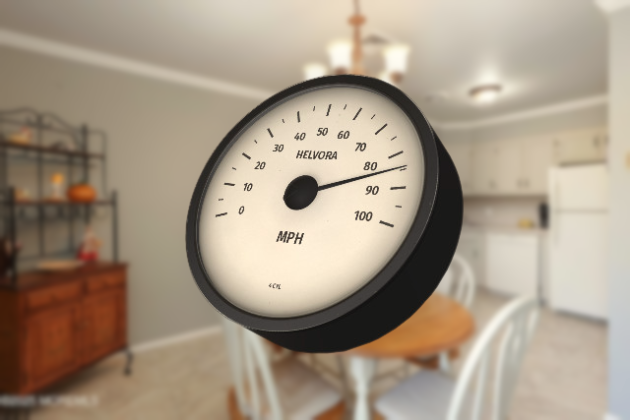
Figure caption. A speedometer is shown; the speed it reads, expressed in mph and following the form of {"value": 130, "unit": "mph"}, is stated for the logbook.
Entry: {"value": 85, "unit": "mph"}
